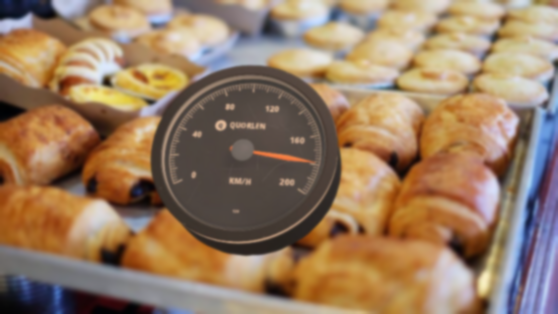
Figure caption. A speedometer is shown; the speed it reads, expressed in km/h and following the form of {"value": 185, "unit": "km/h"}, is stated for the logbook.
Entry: {"value": 180, "unit": "km/h"}
